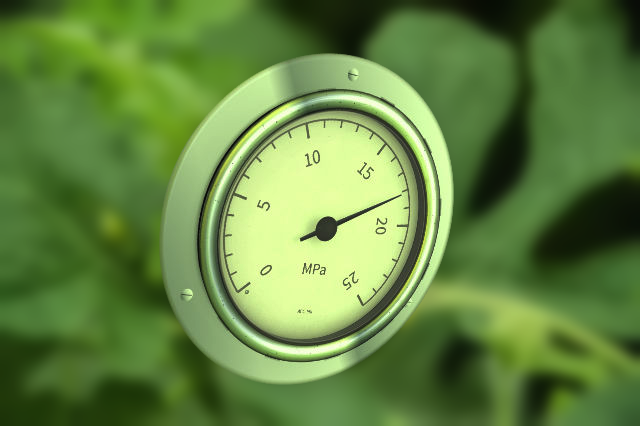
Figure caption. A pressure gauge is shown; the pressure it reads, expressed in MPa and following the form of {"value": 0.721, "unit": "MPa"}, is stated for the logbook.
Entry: {"value": 18, "unit": "MPa"}
